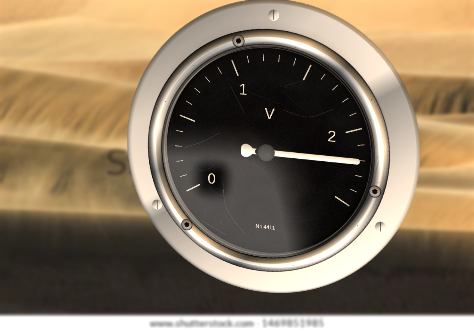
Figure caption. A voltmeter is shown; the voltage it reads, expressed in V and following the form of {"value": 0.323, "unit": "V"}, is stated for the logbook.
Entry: {"value": 2.2, "unit": "V"}
